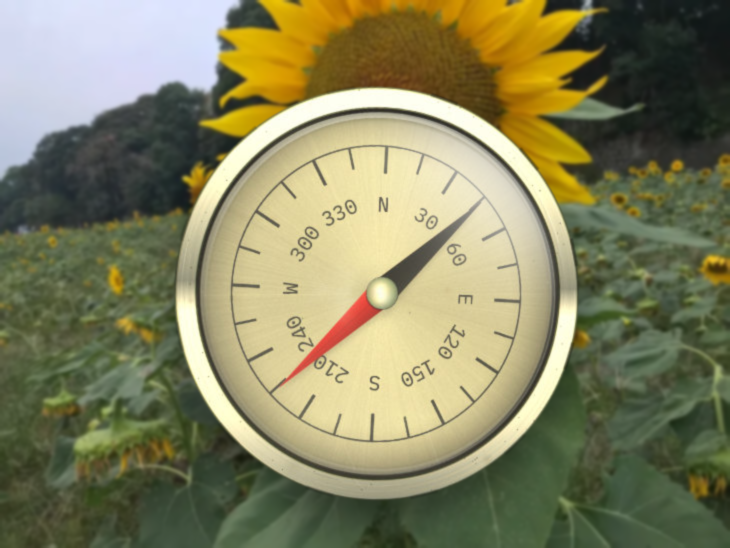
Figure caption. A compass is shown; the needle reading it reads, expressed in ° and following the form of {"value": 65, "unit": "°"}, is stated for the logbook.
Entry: {"value": 225, "unit": "°"}
